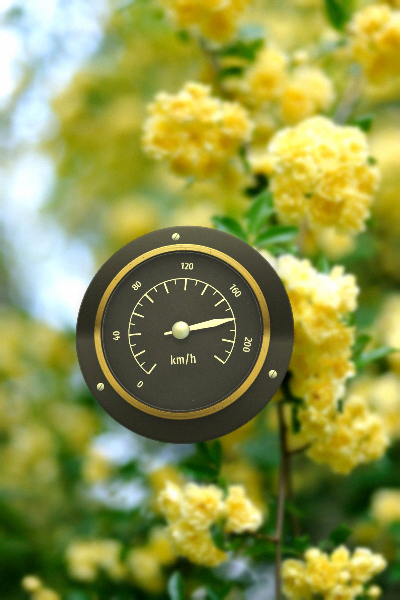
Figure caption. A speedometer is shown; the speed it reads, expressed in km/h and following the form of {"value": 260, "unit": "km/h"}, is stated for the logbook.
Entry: {"value": 180, "unit": "km/h"}
